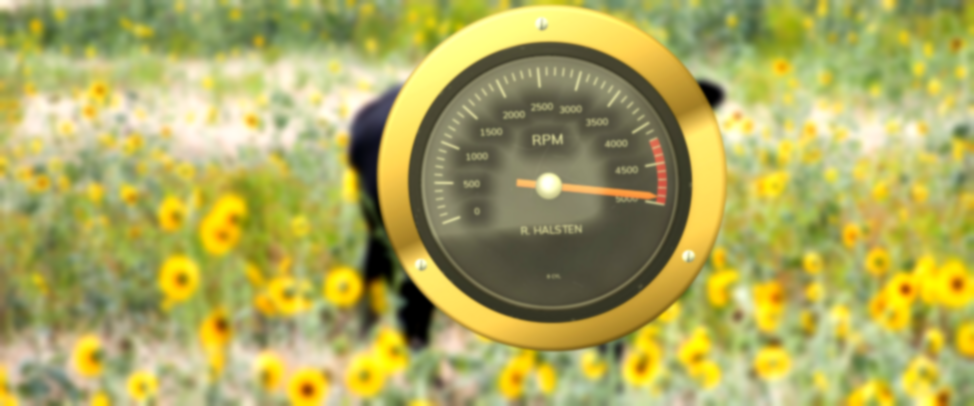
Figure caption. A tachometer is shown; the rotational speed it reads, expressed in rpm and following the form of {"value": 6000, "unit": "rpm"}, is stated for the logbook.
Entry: {"value": 4900, "unit": "rpm"}
